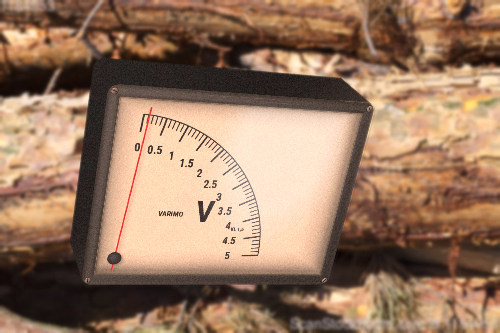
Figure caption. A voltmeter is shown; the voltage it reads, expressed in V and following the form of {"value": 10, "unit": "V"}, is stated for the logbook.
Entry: {"value": 0.1, "unit": "V"}
